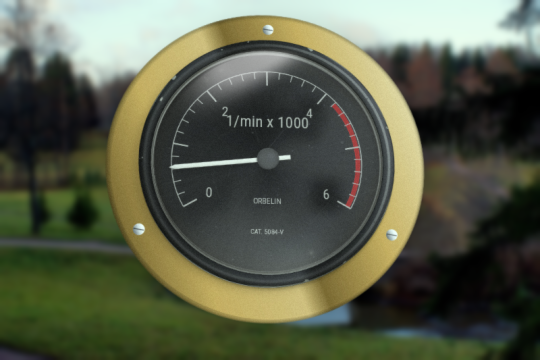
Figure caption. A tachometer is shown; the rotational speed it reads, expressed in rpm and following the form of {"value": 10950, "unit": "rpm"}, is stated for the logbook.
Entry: {"value": 600, "unit": "rpm"}
